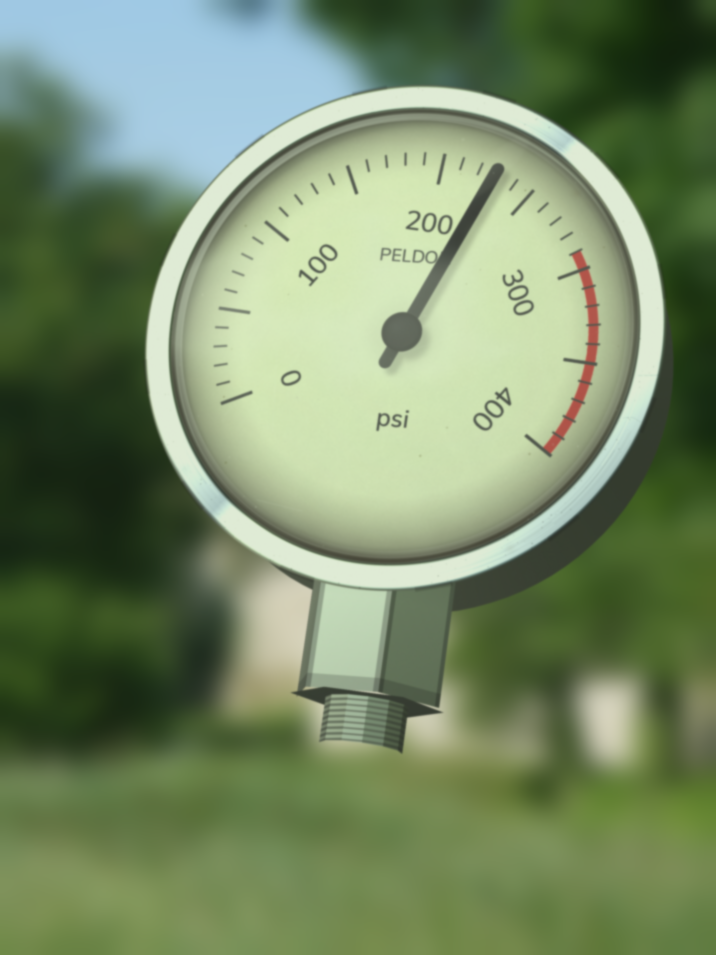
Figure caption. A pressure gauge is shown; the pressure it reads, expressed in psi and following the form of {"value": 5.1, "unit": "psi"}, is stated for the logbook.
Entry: {"value": 230, "unit": "psi"}
